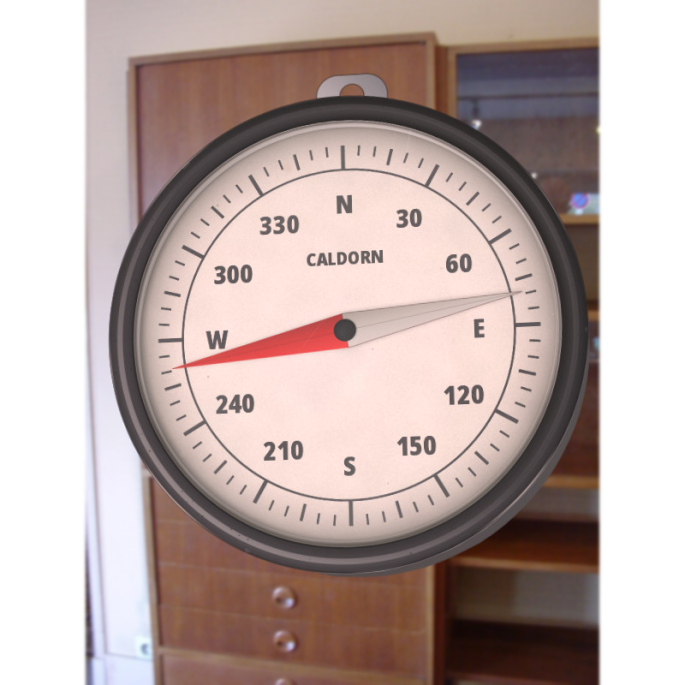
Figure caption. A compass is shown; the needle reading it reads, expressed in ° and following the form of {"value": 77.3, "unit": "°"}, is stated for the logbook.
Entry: {"value": 260, "unit": "°"}
